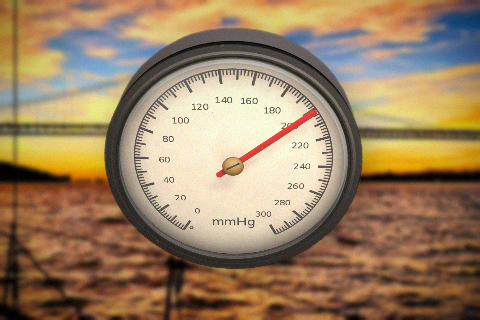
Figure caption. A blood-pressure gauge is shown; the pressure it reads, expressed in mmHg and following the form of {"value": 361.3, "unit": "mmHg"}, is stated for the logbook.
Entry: {"value": 200, "unit": "mmHg"}
